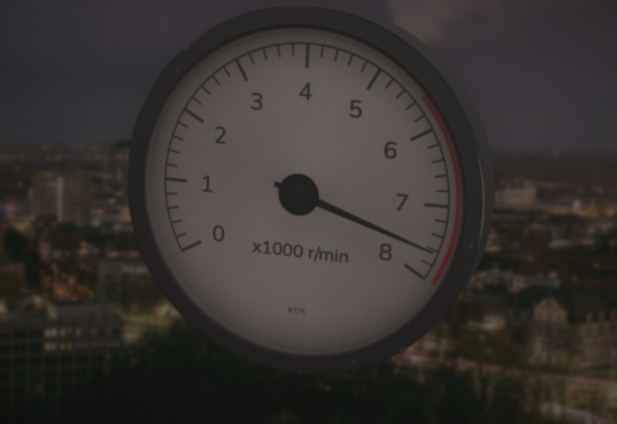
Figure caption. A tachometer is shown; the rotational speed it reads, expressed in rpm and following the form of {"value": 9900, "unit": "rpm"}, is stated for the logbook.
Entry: {"value": 7600, "unit": "rpm"}
